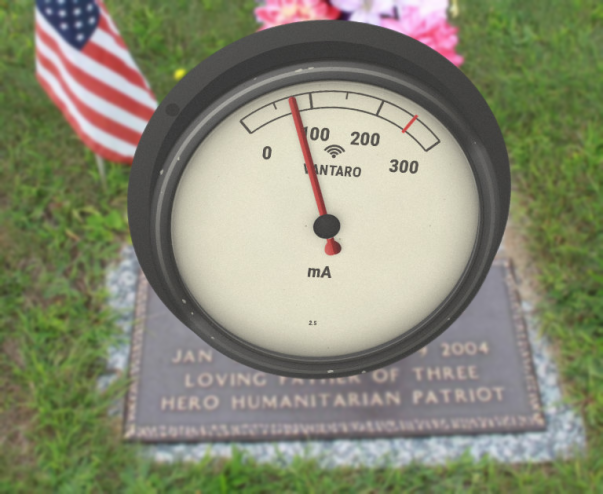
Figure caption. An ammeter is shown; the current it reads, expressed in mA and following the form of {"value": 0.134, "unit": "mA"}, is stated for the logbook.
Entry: {"value": 75, "unit": "mA"}
